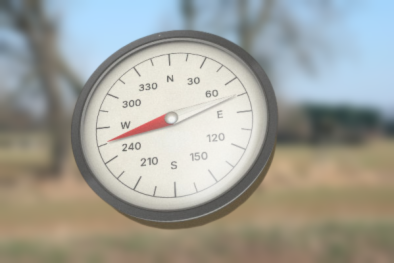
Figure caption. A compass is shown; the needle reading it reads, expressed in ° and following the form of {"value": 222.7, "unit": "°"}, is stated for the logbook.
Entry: {"value": 255, "unit": "°"}
